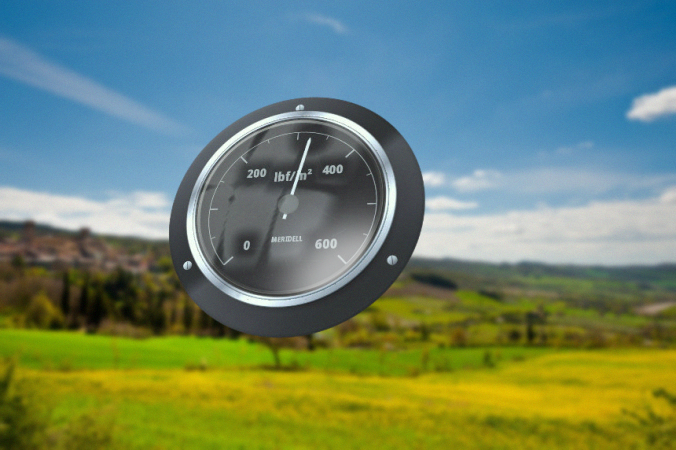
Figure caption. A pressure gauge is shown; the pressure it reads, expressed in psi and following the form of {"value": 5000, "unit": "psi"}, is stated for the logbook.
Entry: {"value": 325, "unit": "psi"}
